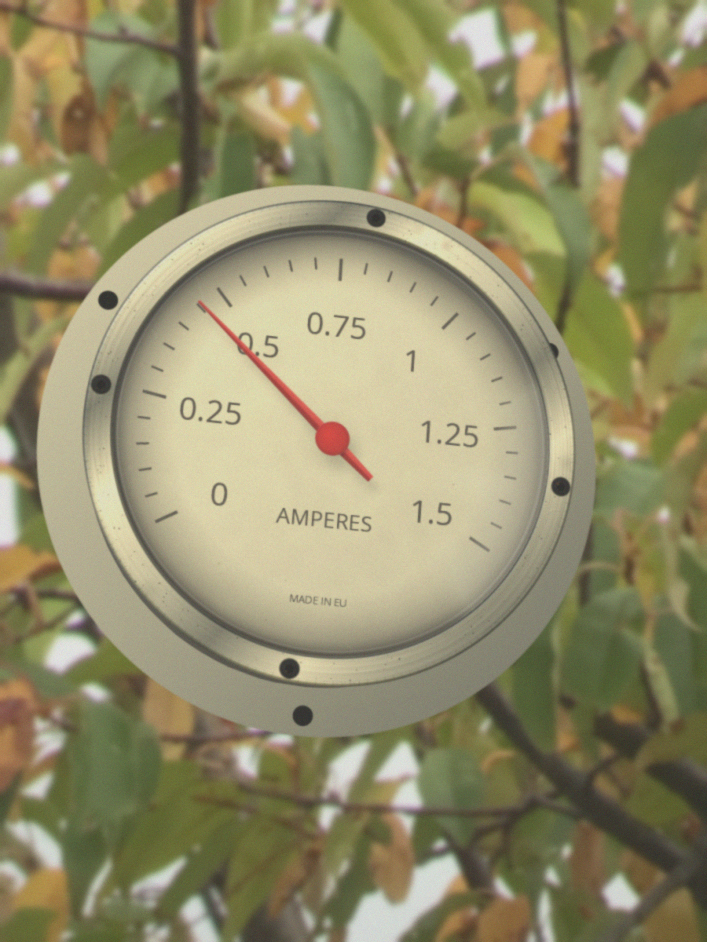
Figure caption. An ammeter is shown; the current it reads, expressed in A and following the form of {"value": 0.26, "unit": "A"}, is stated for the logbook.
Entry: {"value": 0.45, "unit": "A"}
